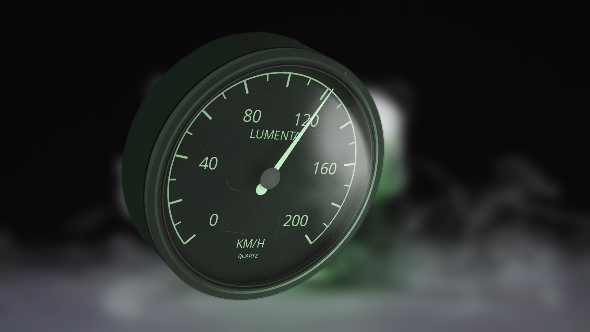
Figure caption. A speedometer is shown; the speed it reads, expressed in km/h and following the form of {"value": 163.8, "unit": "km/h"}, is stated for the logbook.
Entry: {"value": 120, "unit": "km/h"}
